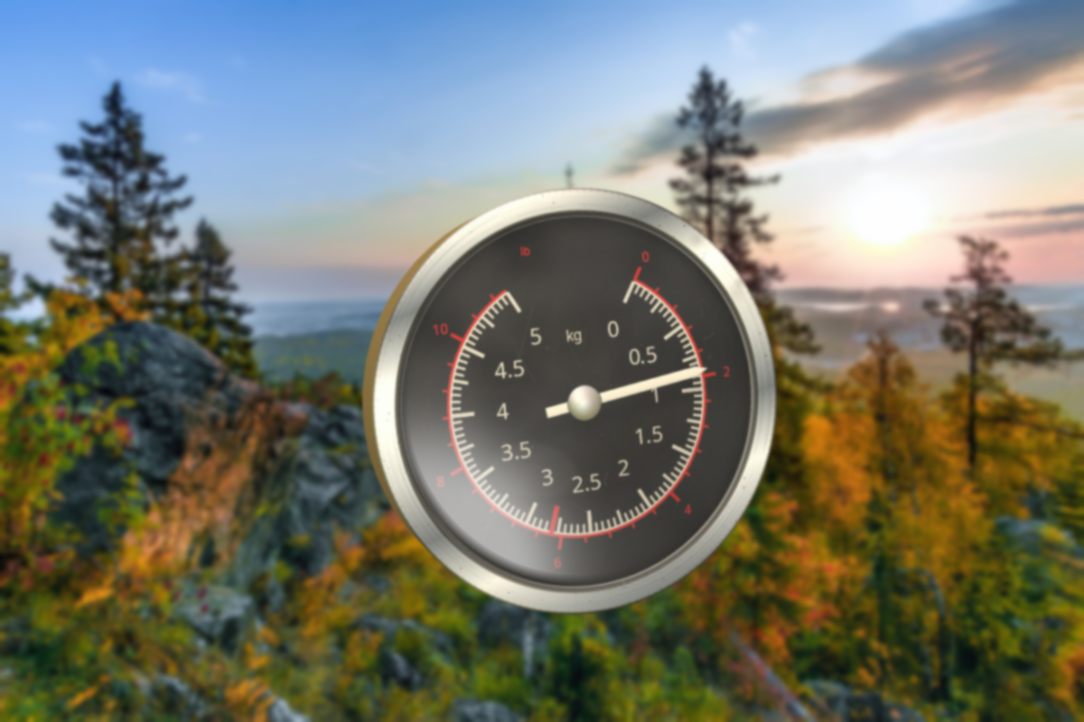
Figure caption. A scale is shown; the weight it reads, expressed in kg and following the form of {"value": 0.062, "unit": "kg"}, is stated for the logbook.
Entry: {"value": 0.85, "unit": "kg"}
